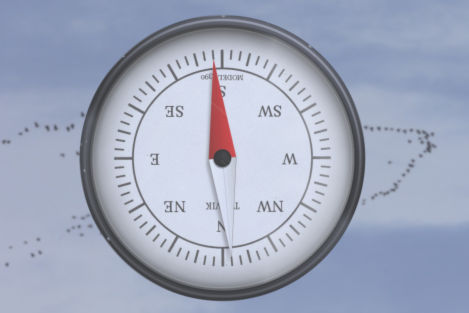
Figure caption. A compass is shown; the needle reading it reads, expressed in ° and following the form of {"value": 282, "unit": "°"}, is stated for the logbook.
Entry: {"value": 175, "unit": "°"}
